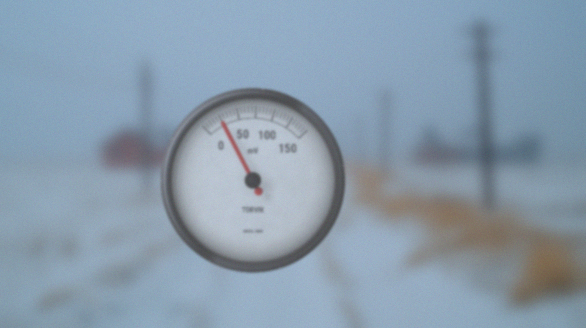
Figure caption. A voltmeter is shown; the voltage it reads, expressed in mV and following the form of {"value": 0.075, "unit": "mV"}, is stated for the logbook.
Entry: {"value": 25, "unit": "mV"}
